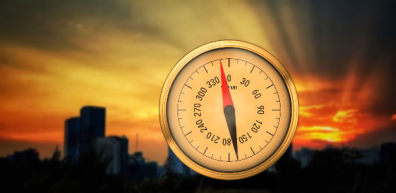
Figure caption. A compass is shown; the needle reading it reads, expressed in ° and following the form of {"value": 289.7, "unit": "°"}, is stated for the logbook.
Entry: {"value": 350, "unit": "°"}
